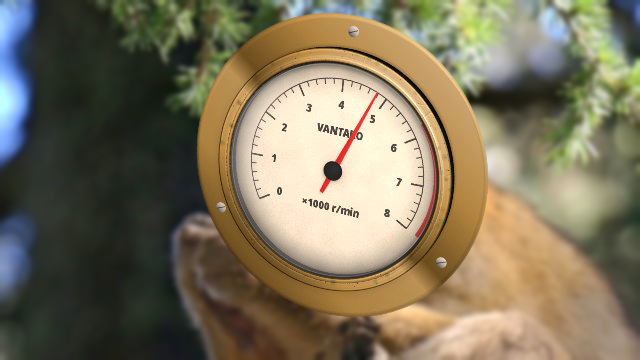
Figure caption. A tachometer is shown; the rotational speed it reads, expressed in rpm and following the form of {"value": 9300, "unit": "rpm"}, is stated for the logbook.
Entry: {"value": 4800, "unit": "rpm"}
